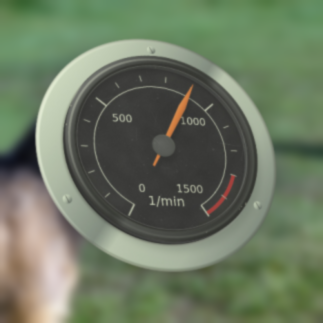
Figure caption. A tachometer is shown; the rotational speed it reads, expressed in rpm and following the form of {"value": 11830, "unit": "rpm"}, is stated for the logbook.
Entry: {"value": 900, "unit": "rpm"}
